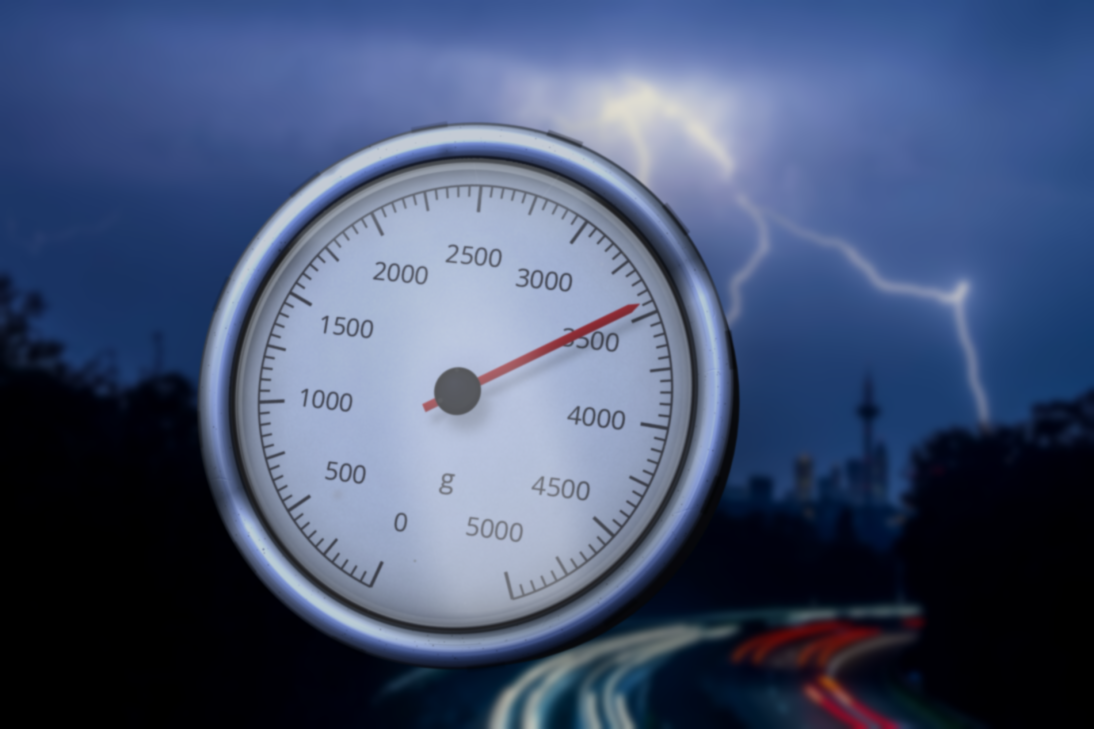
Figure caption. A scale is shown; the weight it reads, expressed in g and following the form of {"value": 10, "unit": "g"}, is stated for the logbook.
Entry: {"value": 3450, "unit": "g"}
